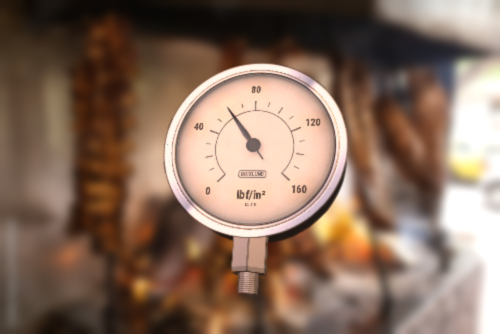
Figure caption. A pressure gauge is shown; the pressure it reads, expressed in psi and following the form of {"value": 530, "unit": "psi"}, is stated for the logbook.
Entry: {"value": 60, "unit": "psi"}
